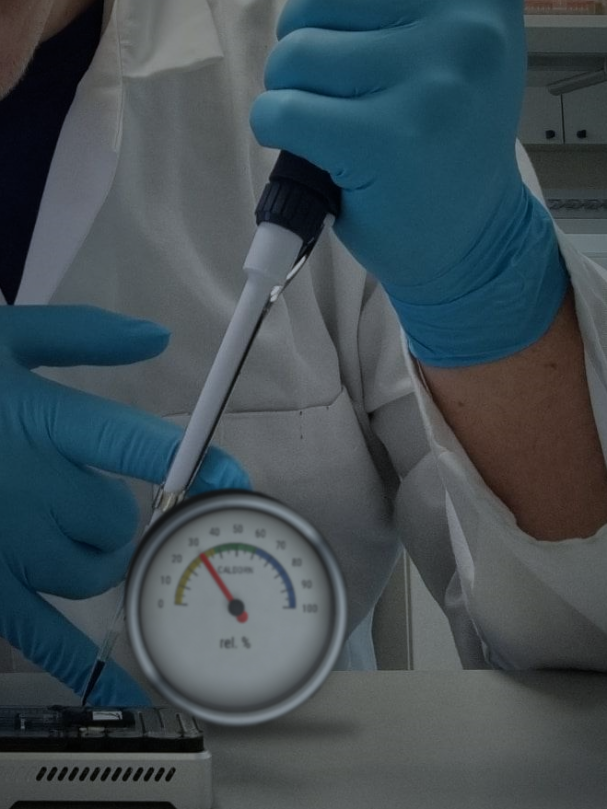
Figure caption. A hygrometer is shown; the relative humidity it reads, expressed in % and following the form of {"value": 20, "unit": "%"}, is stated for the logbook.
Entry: {"value": 30, "unit": "%"}
